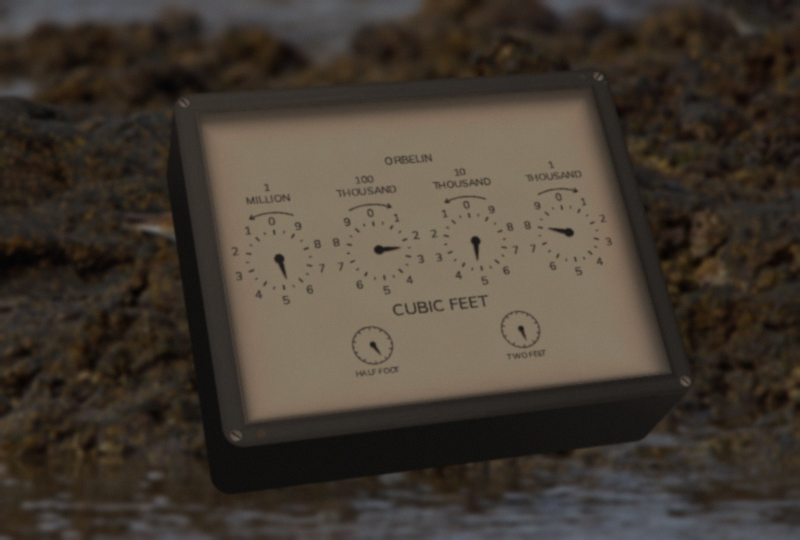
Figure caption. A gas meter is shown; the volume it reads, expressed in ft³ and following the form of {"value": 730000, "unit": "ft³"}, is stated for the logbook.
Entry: {"value": 524800, "unit": "ft³"}
